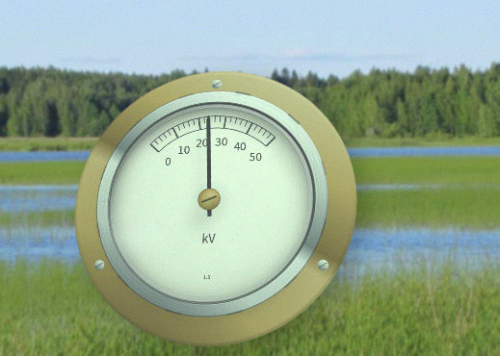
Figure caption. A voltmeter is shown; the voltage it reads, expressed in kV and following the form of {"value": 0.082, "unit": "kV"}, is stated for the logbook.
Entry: {"value": 24, "unit": "kV"}
